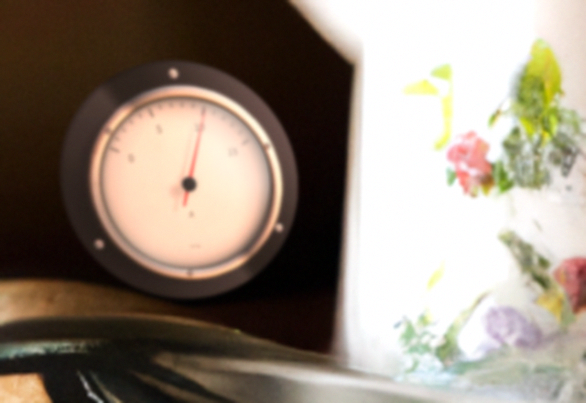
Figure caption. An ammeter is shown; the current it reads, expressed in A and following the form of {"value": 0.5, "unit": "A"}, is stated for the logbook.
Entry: {"value": 10, "unit": "A"}
